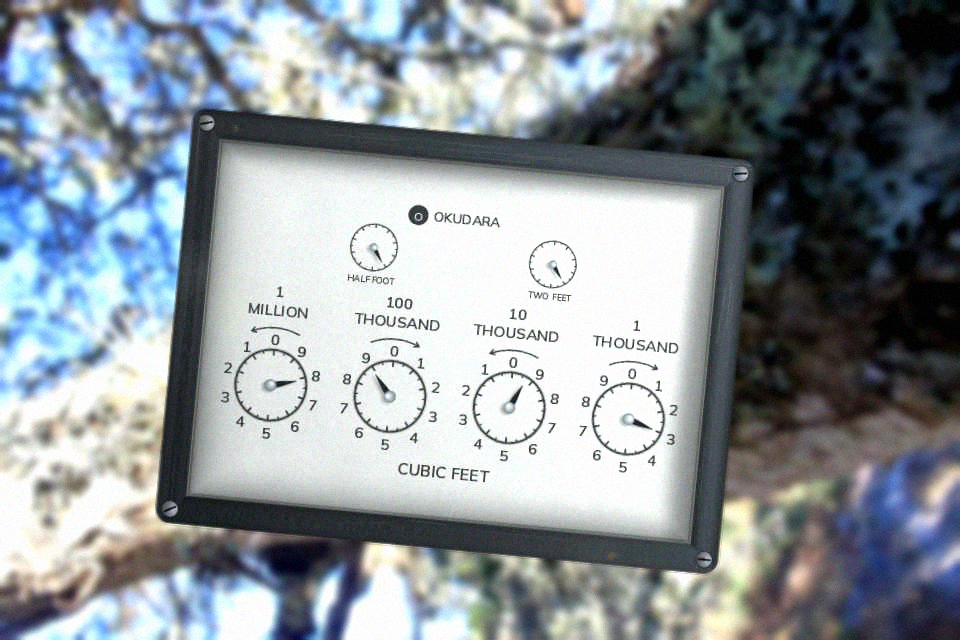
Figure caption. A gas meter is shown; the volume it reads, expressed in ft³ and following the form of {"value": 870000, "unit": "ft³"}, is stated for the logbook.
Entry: {"value": 789300, "unit": "ft³"}
